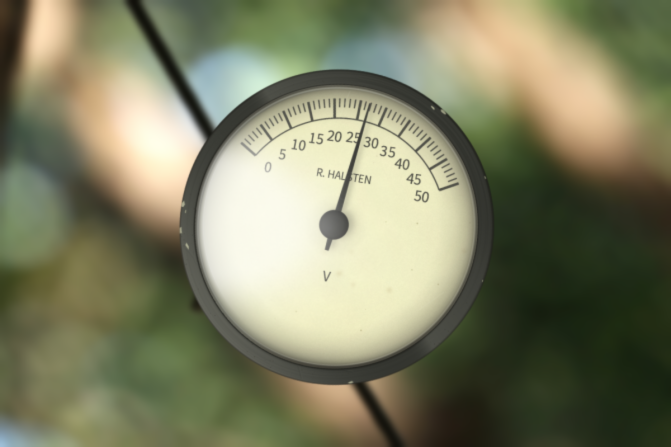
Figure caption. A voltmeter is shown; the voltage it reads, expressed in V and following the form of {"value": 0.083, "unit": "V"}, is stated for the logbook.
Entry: {"value": 27, "unit": "V"}
